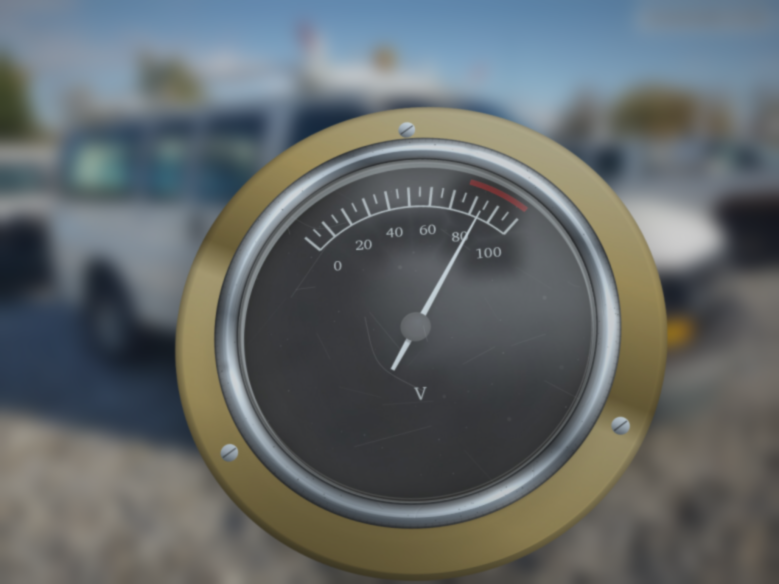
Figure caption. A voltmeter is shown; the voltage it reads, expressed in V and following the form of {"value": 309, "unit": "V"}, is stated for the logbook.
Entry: {"value": 85, "unit": "V"}
